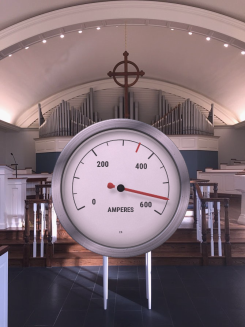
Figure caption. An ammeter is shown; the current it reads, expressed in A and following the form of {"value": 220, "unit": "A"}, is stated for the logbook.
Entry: {"value": 550, "unit": "A"}
